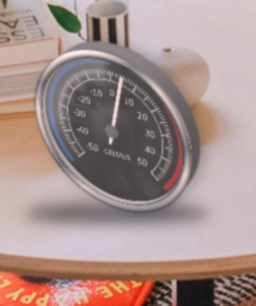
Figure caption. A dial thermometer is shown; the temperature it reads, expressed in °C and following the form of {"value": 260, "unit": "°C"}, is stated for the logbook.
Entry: {"value": 5, "unit": "°C"}
